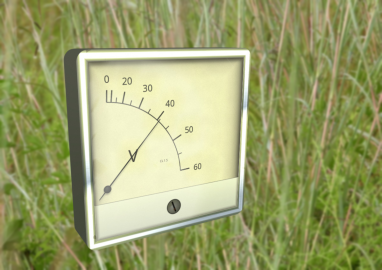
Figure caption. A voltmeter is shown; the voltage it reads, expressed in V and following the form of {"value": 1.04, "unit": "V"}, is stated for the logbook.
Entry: {"value": 40, "unit": "V"}
